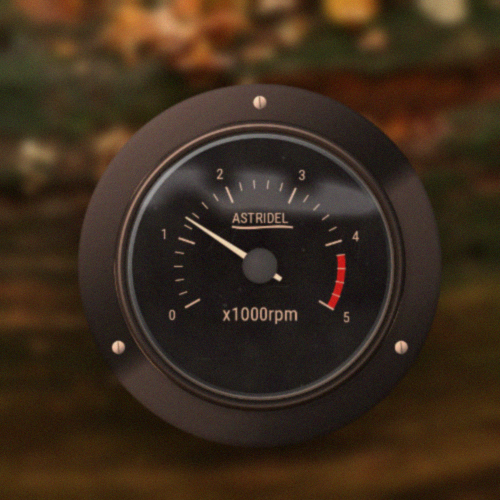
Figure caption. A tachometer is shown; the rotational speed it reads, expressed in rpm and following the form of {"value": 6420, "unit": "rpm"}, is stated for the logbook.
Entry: {"value": 1300, "unit": "rpm"}
